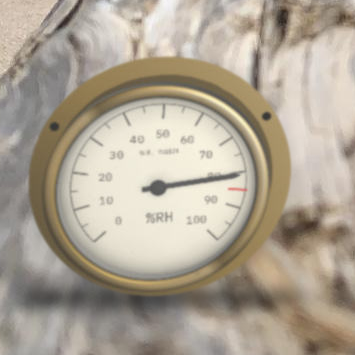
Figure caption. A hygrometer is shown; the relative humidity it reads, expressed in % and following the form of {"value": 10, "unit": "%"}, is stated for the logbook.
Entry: {"value": 80, "unit": "%"}
